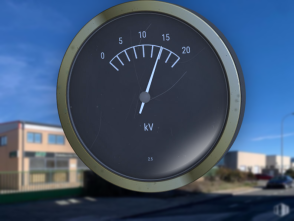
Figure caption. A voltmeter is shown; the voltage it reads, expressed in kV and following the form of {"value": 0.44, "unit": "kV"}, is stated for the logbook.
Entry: {"value": 15, "unit": "kV"}
